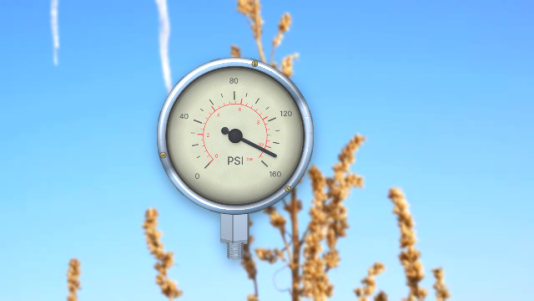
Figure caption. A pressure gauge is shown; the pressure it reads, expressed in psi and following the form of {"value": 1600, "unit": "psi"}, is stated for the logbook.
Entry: {"value": 150, "unit": "psi"}
